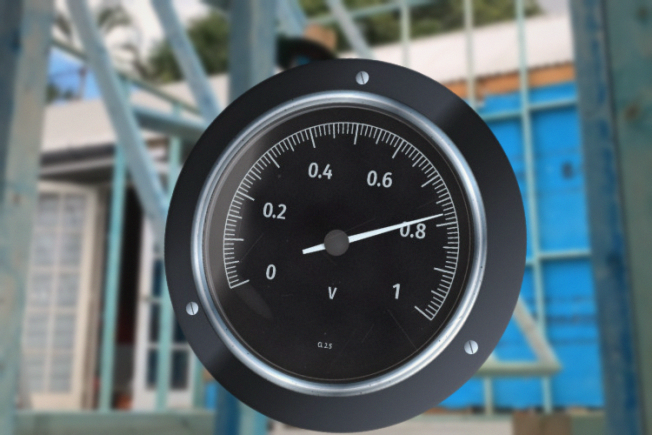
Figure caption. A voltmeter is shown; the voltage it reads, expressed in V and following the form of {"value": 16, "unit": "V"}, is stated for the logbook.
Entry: {"value": 0.78, "unit": "V"}
